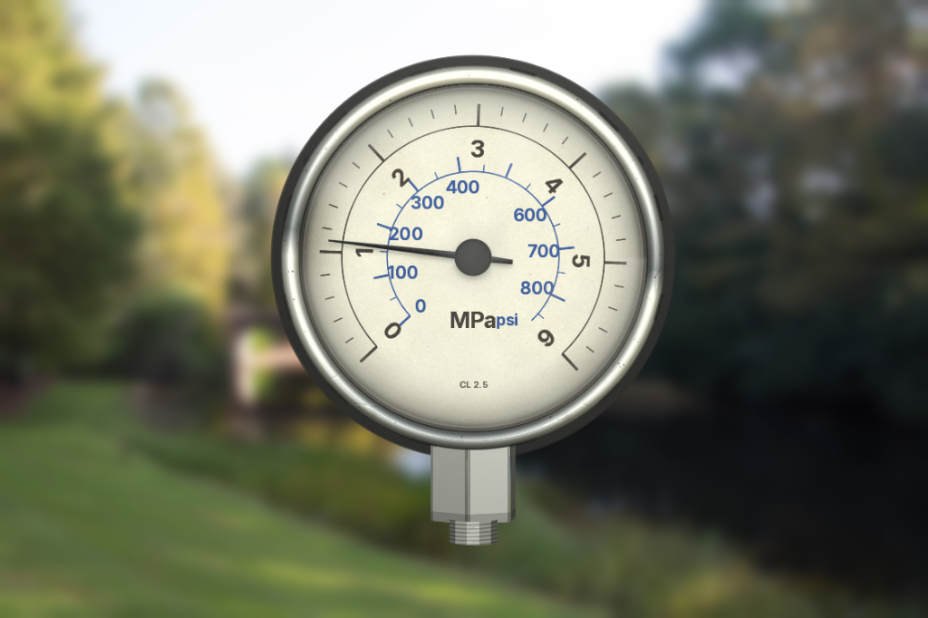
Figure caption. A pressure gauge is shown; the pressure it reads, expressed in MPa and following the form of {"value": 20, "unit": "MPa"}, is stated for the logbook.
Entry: {"value": 1.1, "unit": "MPa"}
